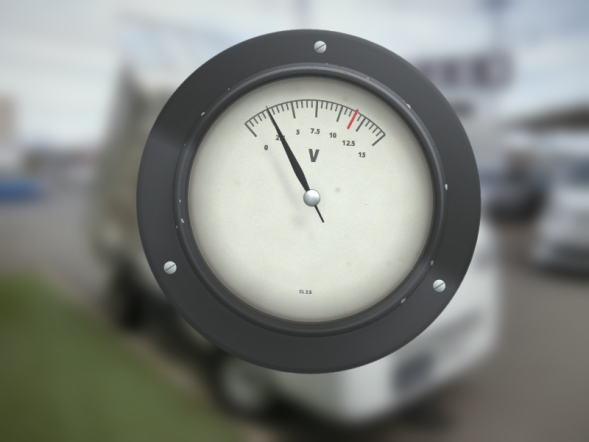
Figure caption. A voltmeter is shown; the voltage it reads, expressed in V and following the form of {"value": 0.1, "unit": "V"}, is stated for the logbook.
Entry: {"value": 2.5, "unit": "V"}
